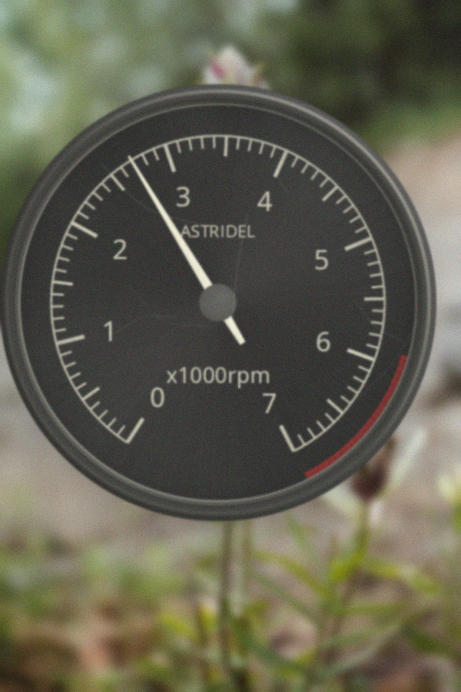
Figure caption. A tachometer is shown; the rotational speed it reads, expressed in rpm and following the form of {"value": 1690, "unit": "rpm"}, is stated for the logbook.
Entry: {"value": 2700, "unit": "rpm"}
